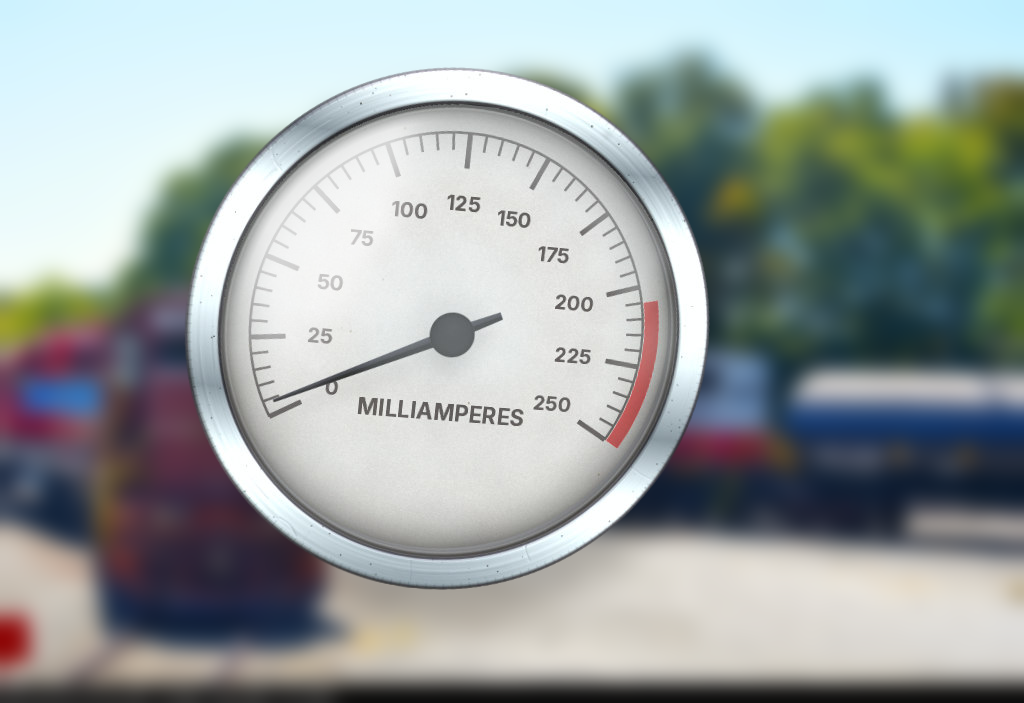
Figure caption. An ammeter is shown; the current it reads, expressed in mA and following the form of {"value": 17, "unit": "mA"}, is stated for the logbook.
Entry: {"value": 5, "unit": "mA"}
